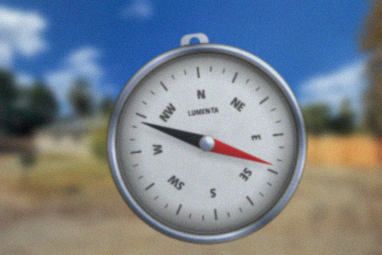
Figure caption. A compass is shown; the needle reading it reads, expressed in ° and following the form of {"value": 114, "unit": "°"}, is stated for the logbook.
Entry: {"value": 115, "unit": "°"}
